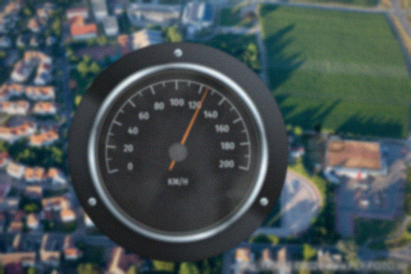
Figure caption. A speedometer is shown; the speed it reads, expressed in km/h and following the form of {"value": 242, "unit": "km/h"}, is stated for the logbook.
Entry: {"value": 125, "unit": "km/h"}
